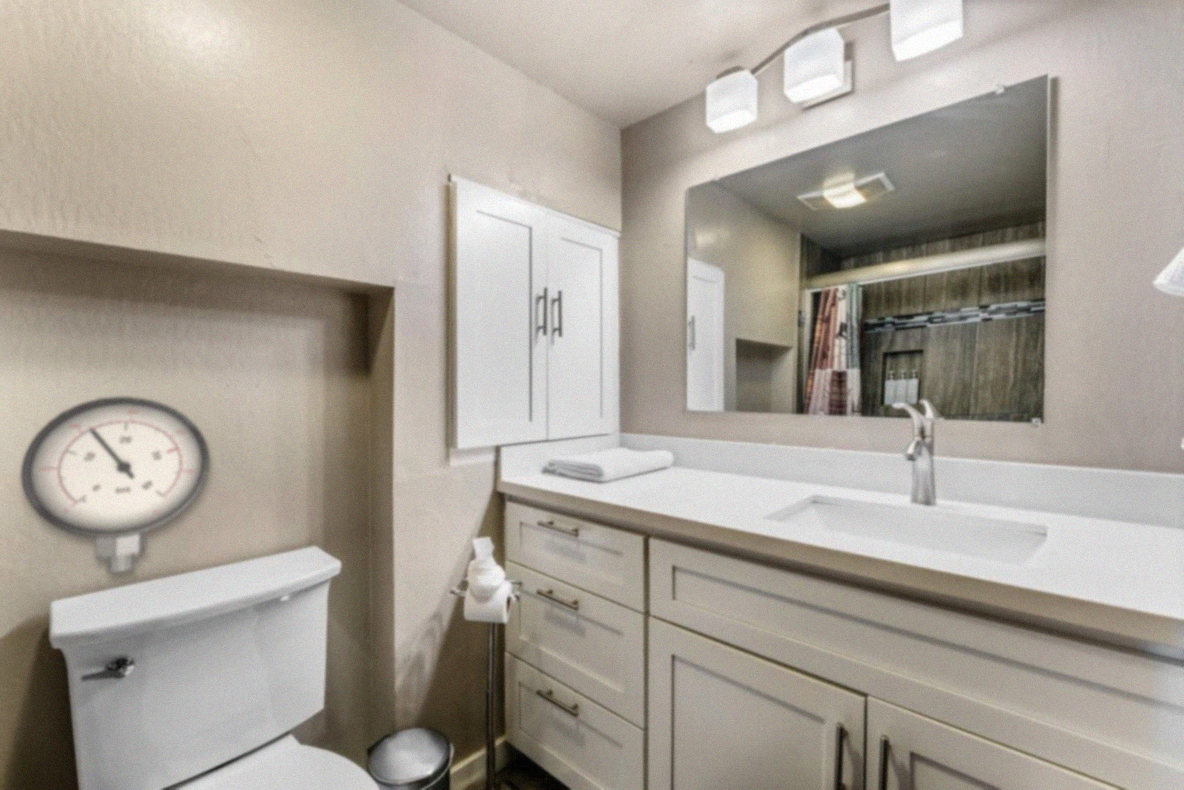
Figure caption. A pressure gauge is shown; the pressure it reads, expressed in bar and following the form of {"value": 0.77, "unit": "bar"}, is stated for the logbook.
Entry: {"value": 15, "unit": "bar"}
